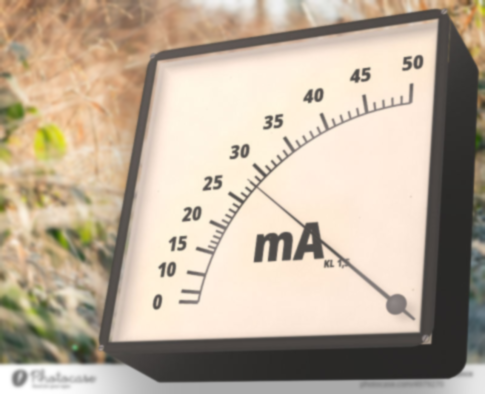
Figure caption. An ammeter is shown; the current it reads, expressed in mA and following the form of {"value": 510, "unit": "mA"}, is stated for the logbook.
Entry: {"value": 28, "unit": "mA"}
